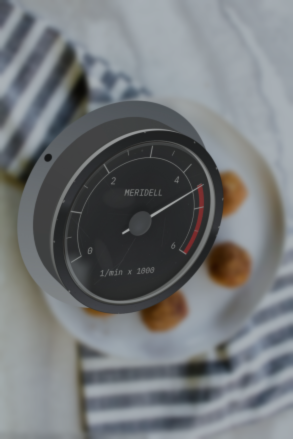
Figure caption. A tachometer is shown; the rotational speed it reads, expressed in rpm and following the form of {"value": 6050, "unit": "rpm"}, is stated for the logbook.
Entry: {"value": 4500, "unit": "rpm"}
